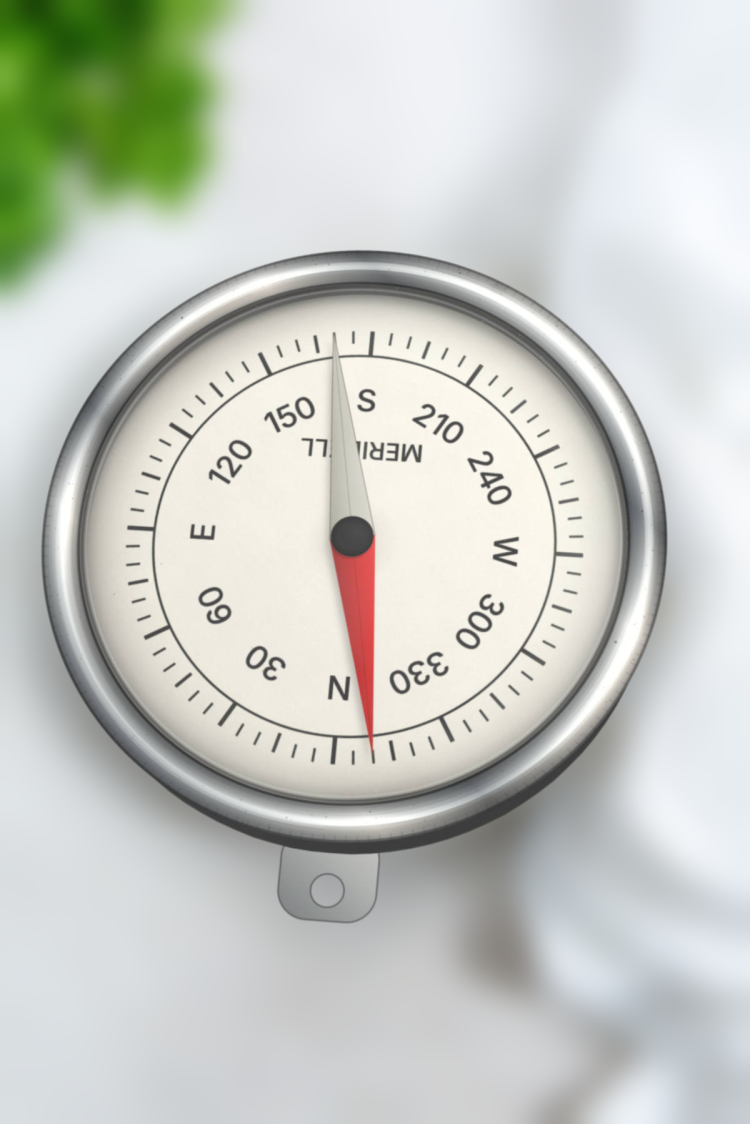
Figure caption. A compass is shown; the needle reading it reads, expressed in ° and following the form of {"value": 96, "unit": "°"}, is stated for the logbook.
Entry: {"value": 350, "unit": "°"}
